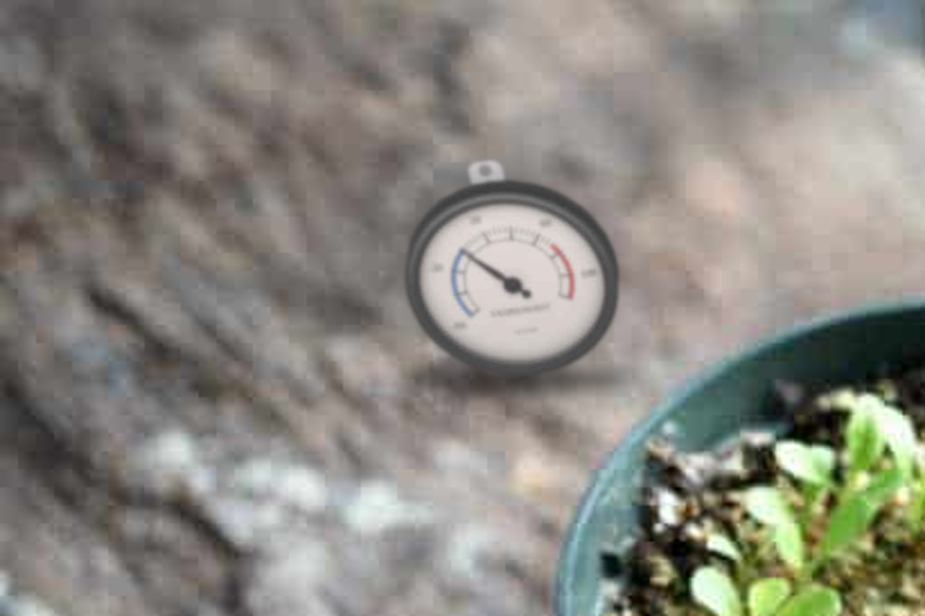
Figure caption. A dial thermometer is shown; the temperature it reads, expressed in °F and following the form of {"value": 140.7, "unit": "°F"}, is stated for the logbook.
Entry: {"value": 0, "unit": "°F"}
